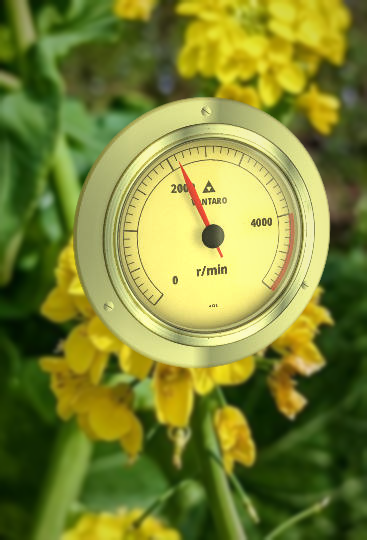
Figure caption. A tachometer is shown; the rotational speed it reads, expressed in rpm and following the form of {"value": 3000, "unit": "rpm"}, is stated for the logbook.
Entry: {"value": 2100, "unit": "rpm"}
